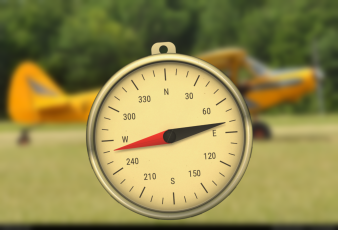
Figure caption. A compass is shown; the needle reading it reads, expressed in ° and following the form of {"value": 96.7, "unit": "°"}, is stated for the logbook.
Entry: {"value": 260, "unit": "°"}
